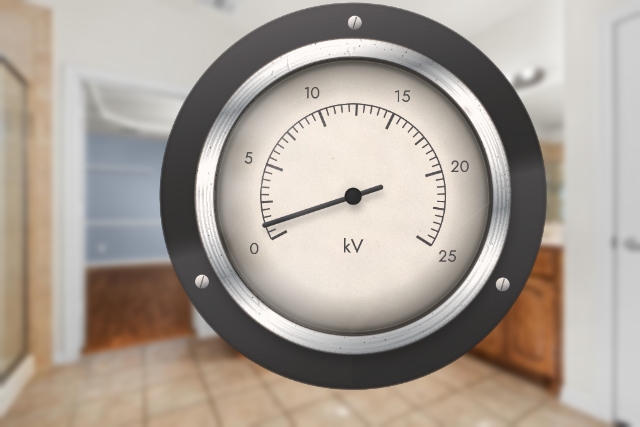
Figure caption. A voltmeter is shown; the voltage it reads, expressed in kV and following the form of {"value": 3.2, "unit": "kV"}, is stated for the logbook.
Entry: {"value": 1, "unit": "kV"}
